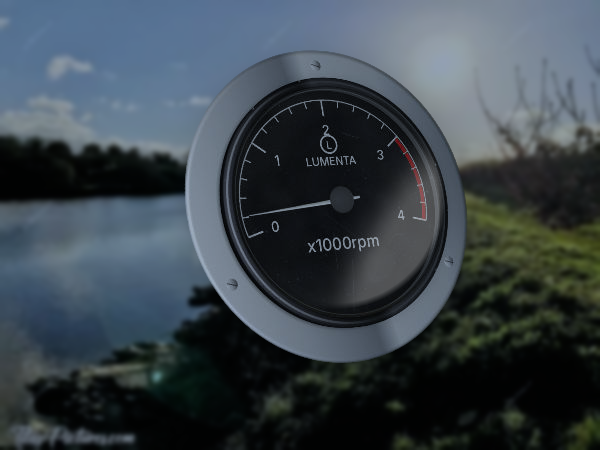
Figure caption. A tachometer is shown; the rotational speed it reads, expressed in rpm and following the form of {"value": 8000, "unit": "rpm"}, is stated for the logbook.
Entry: {"value": 200, "unit": "rpm"}
